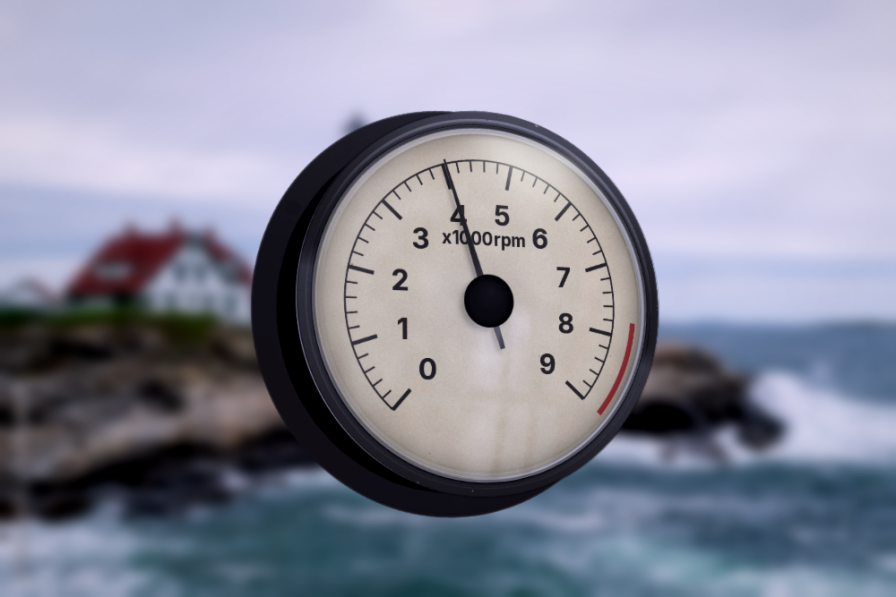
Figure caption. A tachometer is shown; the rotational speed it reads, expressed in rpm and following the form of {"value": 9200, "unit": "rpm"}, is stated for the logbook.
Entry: {"value": 4000, "unit": "rpm"}
